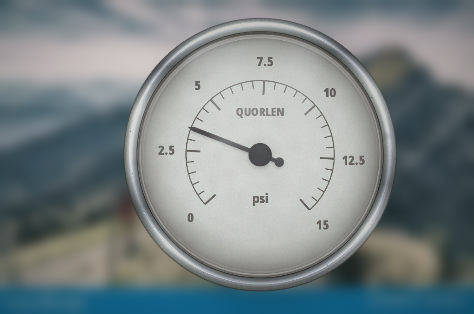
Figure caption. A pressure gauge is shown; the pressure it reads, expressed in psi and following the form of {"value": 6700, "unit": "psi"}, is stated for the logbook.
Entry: {"value": 3.5, "unit": "psi"}
